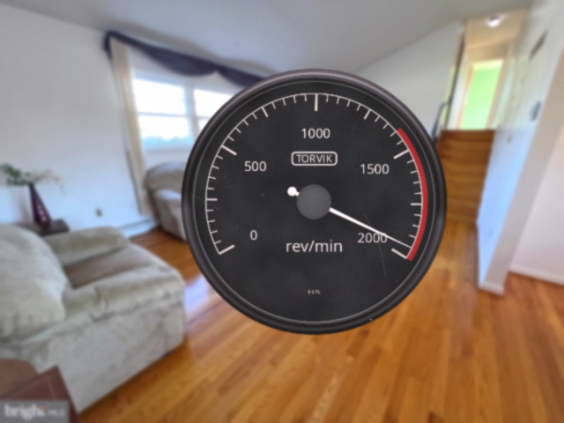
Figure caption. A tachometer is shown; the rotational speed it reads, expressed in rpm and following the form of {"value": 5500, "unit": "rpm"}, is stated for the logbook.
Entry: {"value": 1950, "unit": "rpm"}
